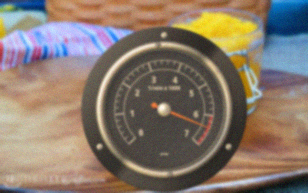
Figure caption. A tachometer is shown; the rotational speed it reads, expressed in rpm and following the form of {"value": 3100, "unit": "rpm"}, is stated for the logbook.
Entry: {"value": 6400, "unit": "rpm"}
